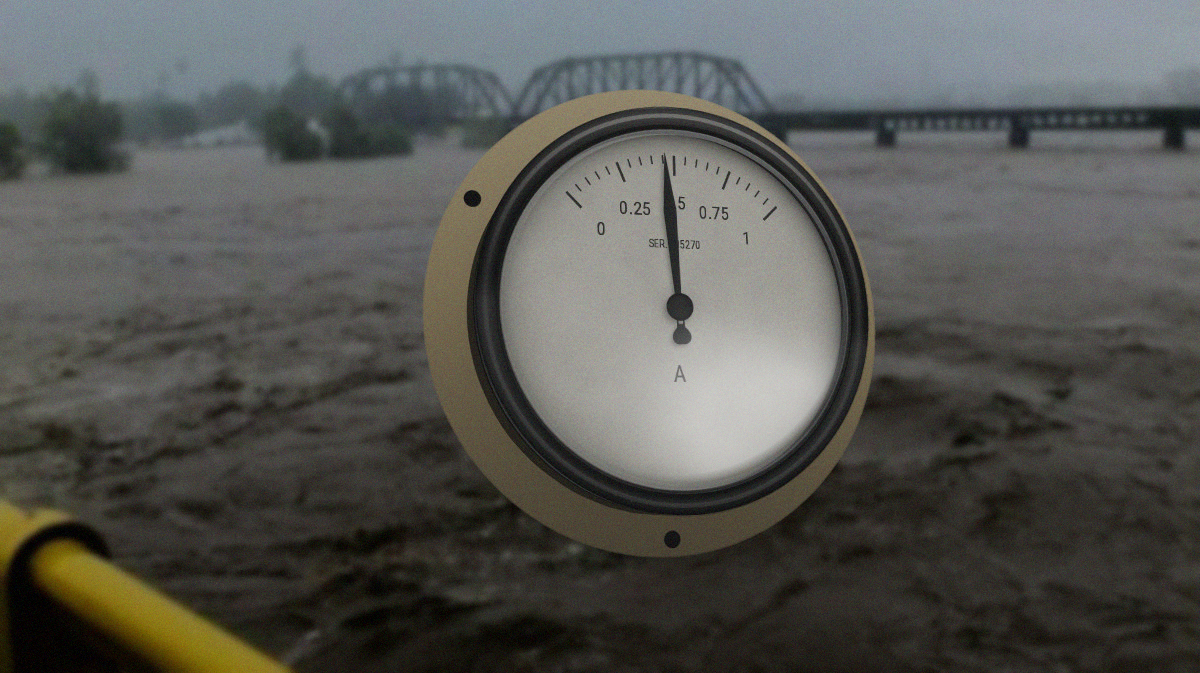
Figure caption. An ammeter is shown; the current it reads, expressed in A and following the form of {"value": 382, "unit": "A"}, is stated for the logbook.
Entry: {"value": 0.45, "unit": "A"}
